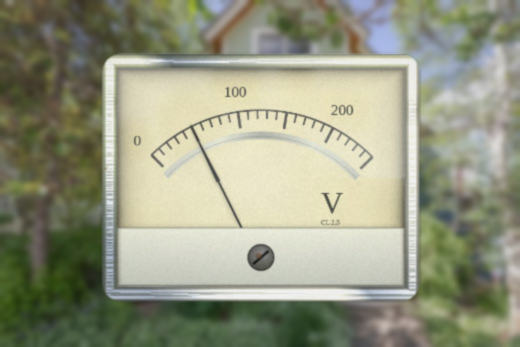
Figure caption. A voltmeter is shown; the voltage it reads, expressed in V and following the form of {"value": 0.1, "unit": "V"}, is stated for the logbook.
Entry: {"value": 50, "unit": "V"}
